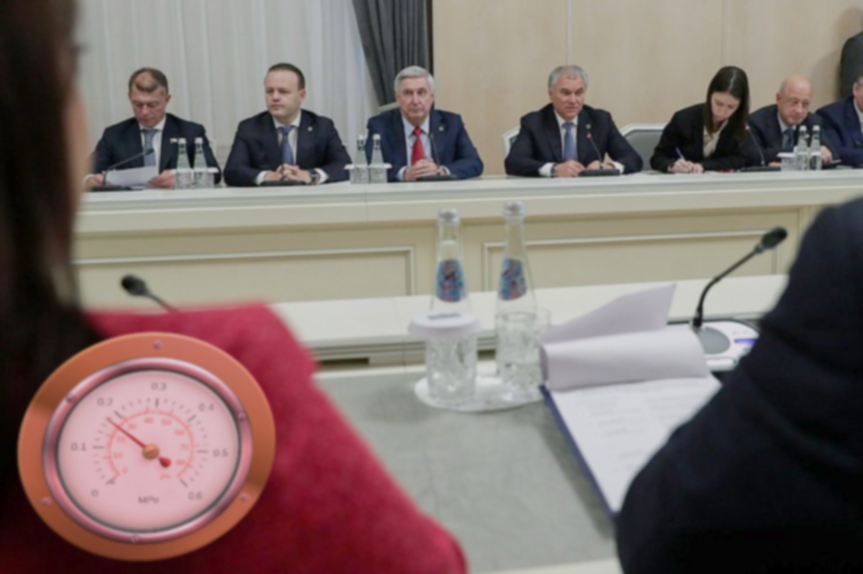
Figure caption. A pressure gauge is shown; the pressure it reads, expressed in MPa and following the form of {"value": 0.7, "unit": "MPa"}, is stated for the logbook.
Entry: {"value": 0.18, "unit": "MPa"}
